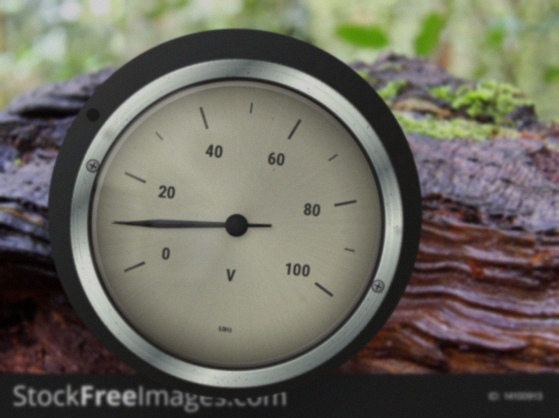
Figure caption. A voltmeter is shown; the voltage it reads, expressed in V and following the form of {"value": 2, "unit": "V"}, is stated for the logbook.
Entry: {"value": 10, "unit": "V"}
